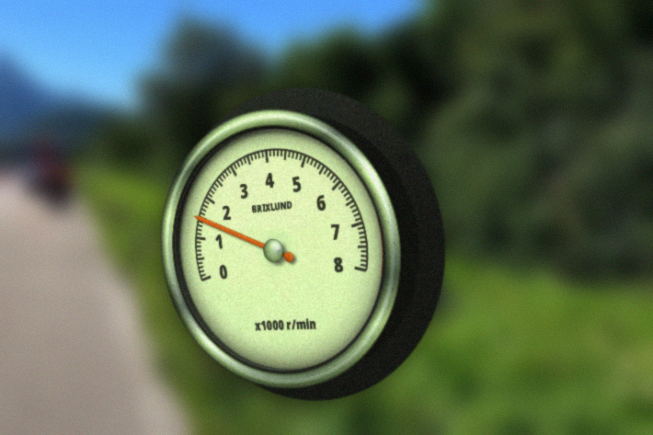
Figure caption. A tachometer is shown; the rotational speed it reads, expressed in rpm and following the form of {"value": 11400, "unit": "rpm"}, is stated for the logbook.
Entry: {"value": 1500, "unit": "rpm"}
